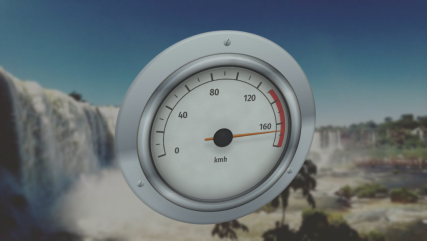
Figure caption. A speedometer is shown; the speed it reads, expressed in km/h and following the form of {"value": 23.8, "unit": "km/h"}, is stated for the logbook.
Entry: {"value": 165, "unit": "km/h"}
